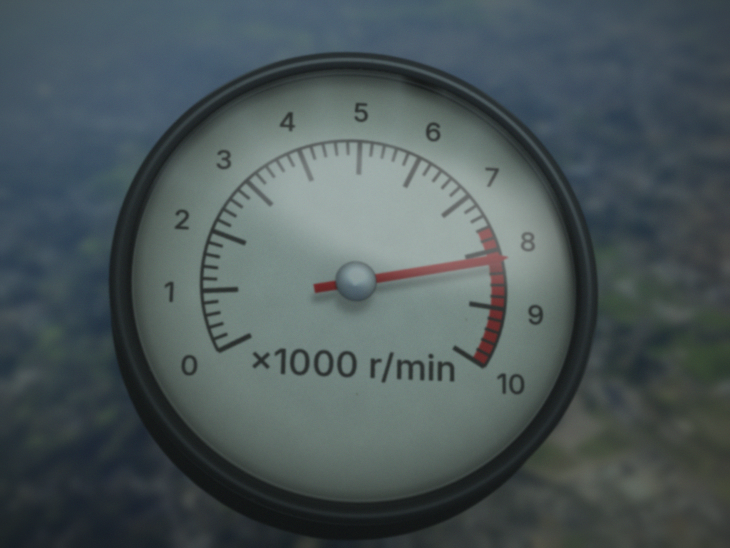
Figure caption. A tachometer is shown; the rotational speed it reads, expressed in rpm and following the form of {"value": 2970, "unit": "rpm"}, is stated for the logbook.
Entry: {"value": 8200, "unit": "rpm"}
